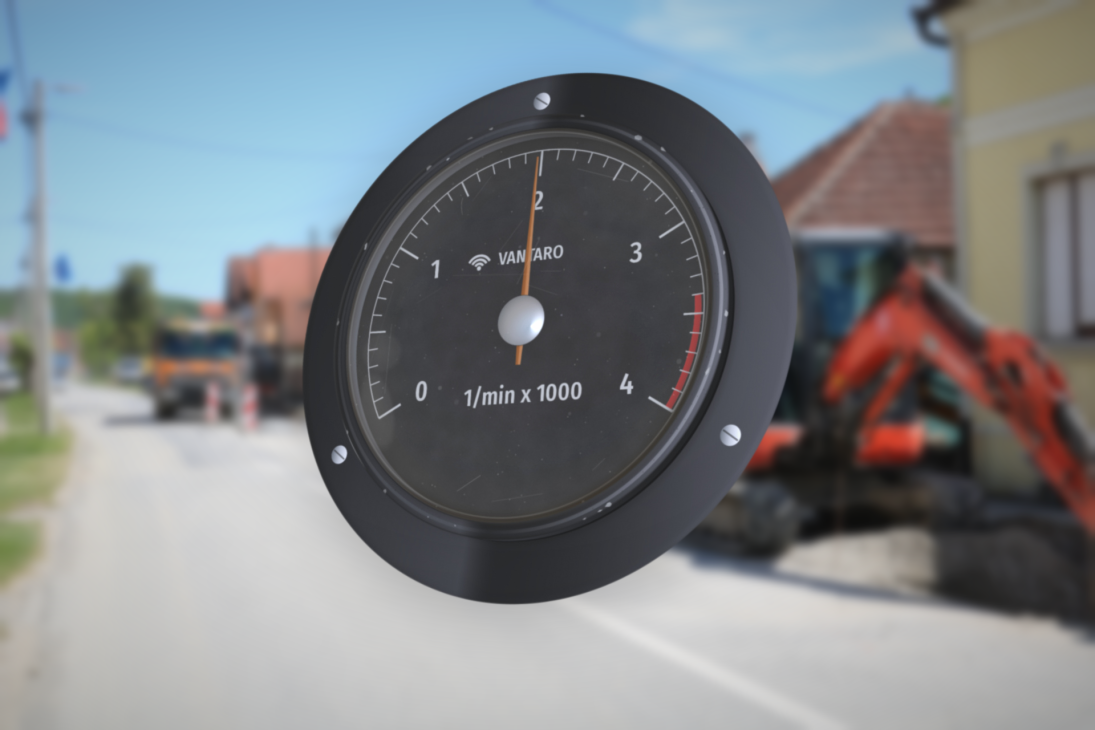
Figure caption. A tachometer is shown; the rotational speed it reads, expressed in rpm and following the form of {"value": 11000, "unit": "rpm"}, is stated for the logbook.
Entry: {"value": 2000, "unit": "rpm"}
